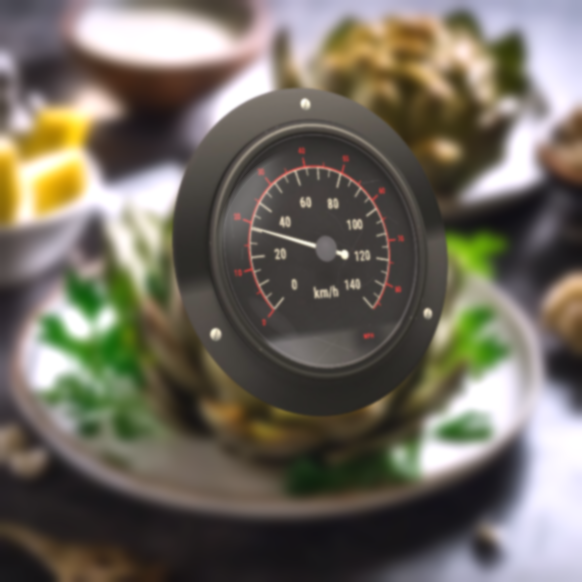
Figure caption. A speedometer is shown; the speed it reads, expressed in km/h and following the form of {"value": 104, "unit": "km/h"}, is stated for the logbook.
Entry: {"value": 30, "unit": "km/h"}
